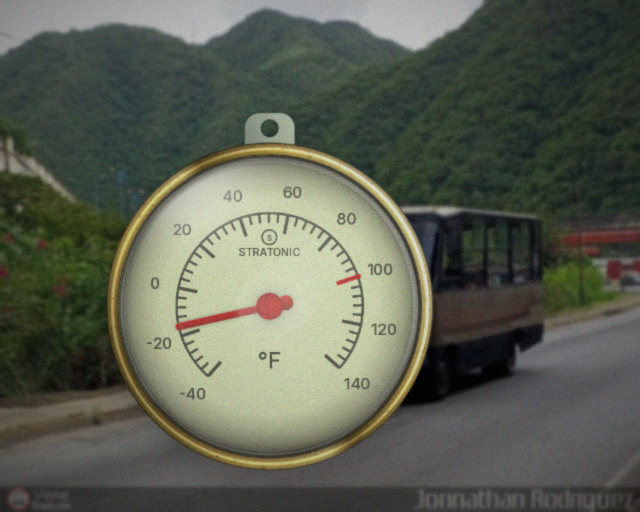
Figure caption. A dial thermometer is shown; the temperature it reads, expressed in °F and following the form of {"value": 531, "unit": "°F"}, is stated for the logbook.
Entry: {"value": -16, "unit": "°F"}
